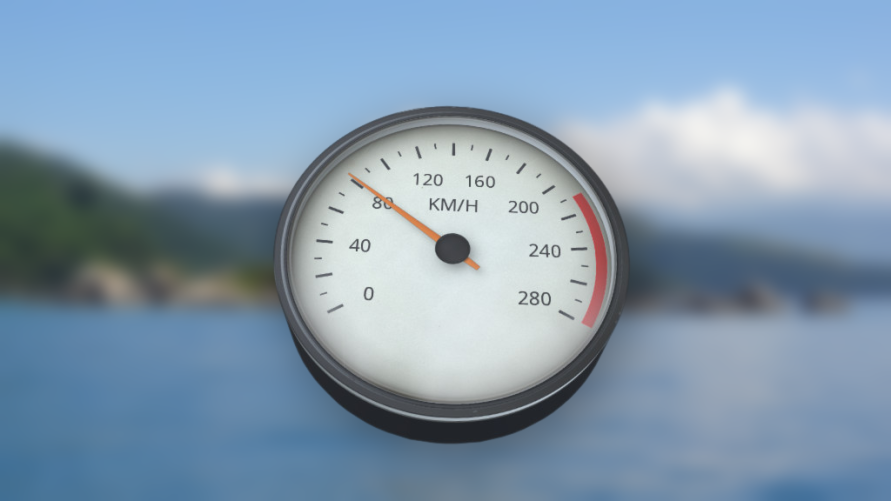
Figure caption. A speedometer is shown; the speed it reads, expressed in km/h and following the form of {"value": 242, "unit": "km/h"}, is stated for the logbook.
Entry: {"value": 80, "unit": "km/h"}
